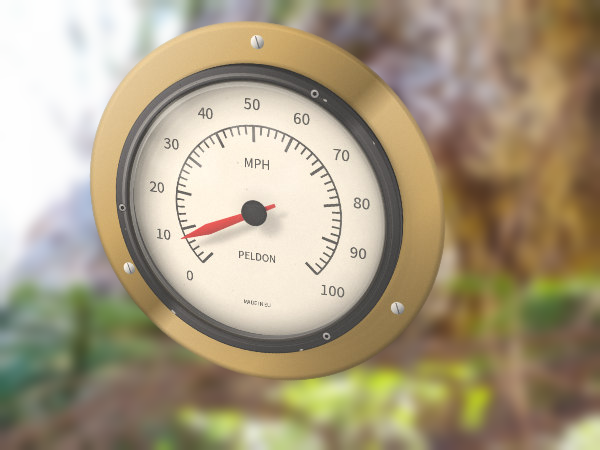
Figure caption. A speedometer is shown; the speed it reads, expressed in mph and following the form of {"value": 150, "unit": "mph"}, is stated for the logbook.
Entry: {"value": 8, "unit": "mph"}
